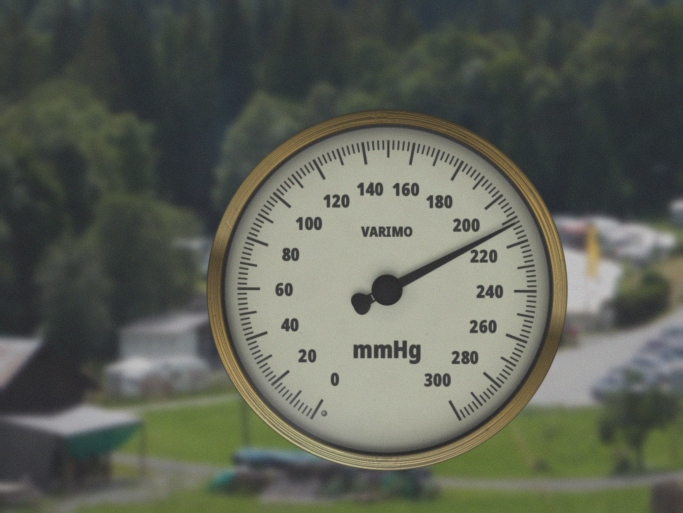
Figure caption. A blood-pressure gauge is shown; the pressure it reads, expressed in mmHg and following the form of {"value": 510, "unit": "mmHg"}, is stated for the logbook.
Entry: {"value": 212, "unit": "mmHg"}
